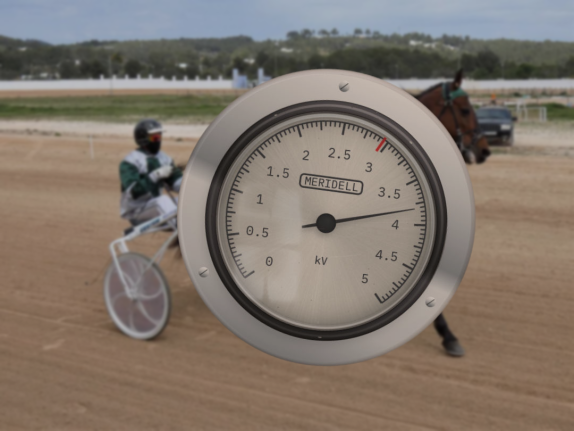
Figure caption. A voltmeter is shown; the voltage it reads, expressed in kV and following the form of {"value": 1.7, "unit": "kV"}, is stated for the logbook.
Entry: {"value": 3.8, "unit": "kV"}
